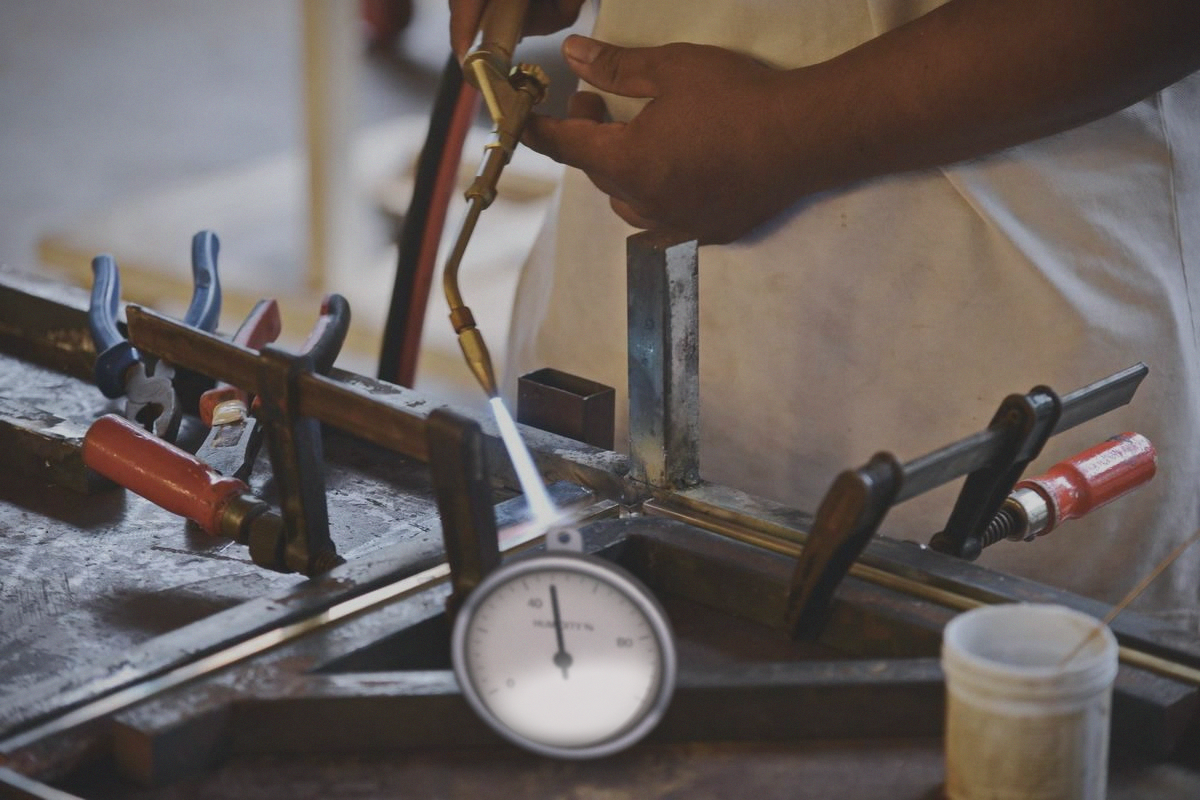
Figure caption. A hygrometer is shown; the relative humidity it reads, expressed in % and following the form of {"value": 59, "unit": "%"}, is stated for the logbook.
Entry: {"value": 48, "unit": "%"}
